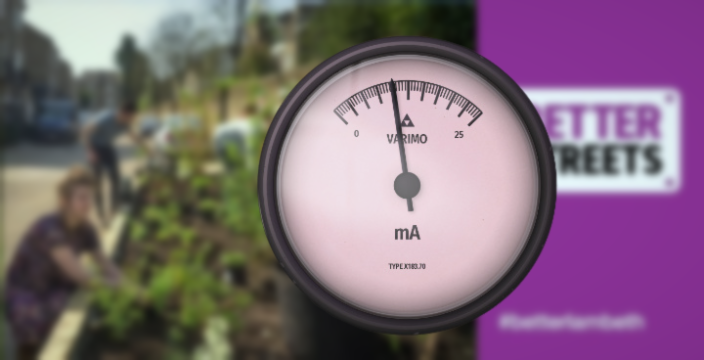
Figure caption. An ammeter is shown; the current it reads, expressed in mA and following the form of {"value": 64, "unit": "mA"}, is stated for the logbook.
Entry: {"value": 10, "unit": "mA"}
